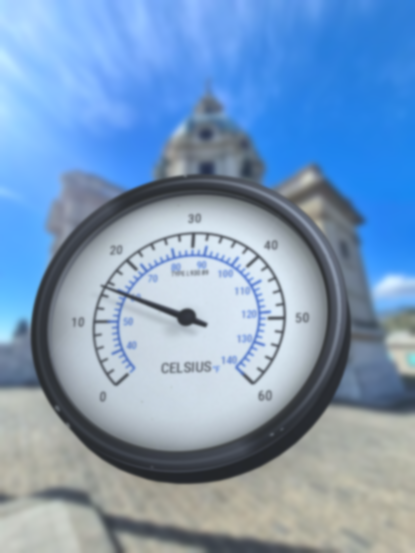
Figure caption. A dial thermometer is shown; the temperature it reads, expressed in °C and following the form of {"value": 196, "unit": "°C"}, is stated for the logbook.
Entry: {"value": 15, "unit": "°C"}
